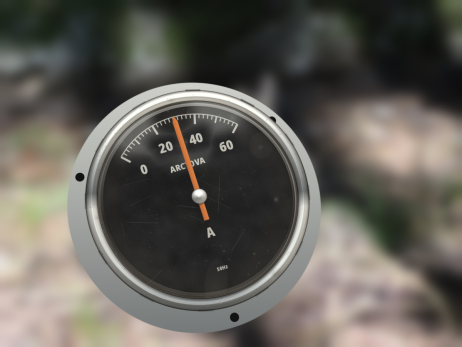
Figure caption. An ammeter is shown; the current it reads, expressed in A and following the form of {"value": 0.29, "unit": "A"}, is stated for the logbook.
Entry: {"value": 30, "unit": "A"}
